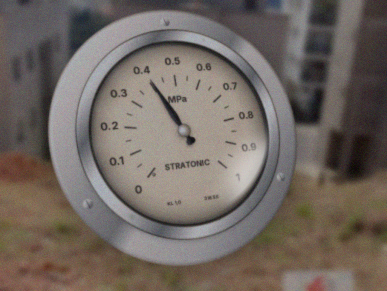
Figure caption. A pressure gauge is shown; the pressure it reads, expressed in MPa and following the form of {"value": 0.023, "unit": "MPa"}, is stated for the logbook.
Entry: {"value": 0.4, "unit": "MPa"}
